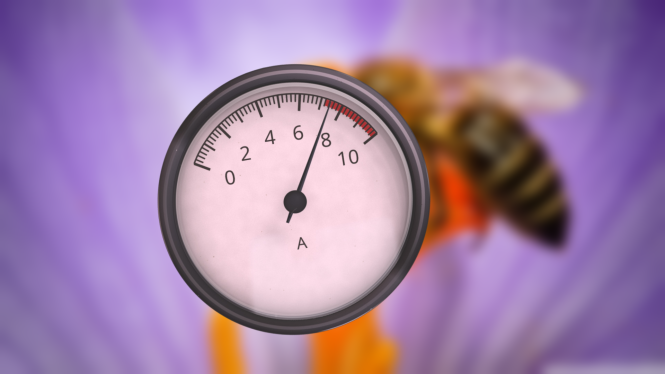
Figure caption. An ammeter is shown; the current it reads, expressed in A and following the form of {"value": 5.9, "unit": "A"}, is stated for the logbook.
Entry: {"value": 7.4, "unit": "A"}
